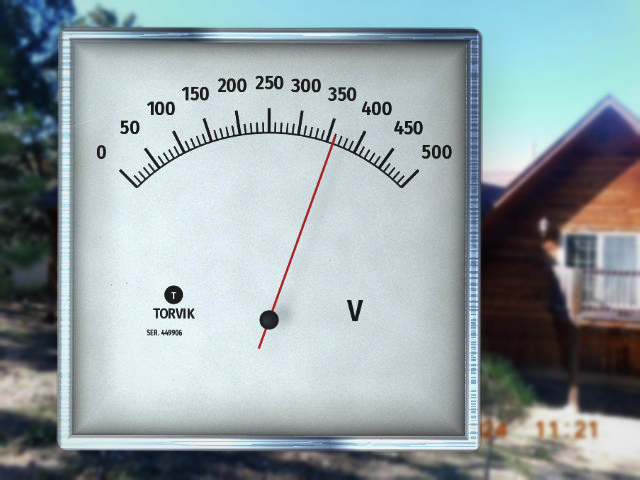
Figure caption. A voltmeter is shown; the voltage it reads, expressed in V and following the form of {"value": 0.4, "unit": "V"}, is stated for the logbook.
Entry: {"value": 360, "unit": "V"}
